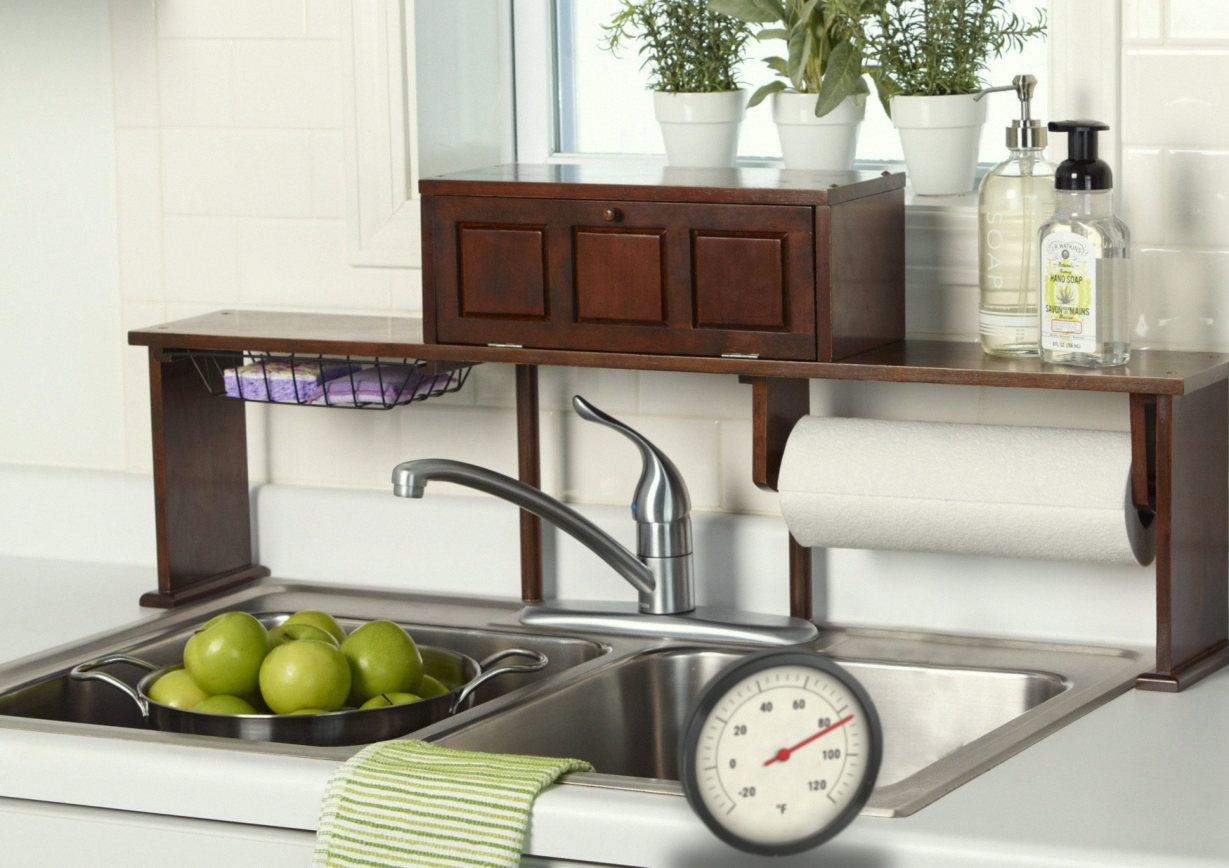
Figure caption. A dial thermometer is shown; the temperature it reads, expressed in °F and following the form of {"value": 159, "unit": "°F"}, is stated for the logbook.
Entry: {"value": 84, "unit": "°F"}
